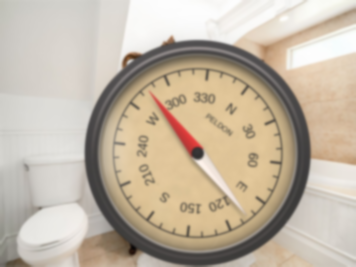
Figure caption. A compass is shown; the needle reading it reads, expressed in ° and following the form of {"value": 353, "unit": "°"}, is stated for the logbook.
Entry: {"value": 285, "unit": "°"}
